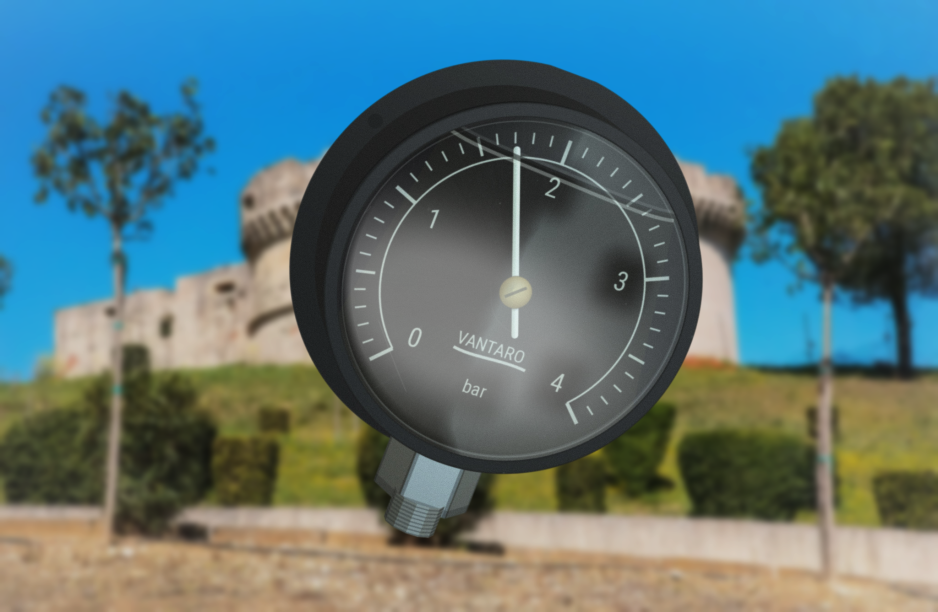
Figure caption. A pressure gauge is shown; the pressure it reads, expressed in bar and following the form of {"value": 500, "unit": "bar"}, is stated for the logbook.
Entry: {"value": 1.7, "unit": "bar"}
